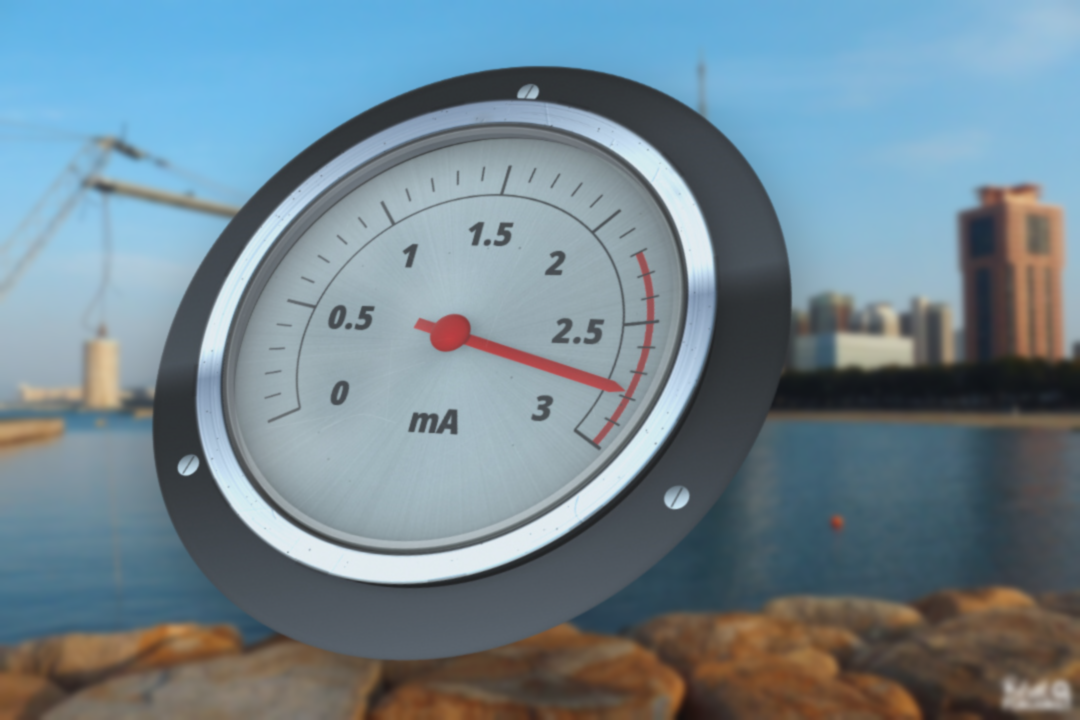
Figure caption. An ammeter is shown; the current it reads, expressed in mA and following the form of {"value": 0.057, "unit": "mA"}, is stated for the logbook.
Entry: {"value": 2.8, "unit": "mA"}
